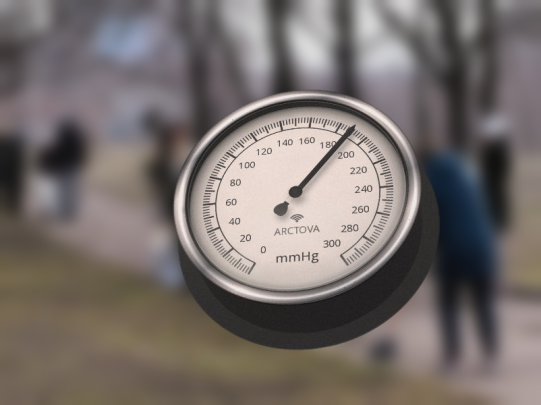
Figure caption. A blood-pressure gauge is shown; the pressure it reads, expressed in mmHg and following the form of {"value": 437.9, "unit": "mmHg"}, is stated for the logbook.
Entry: {"value": 190, "unit": "mmHg"}
